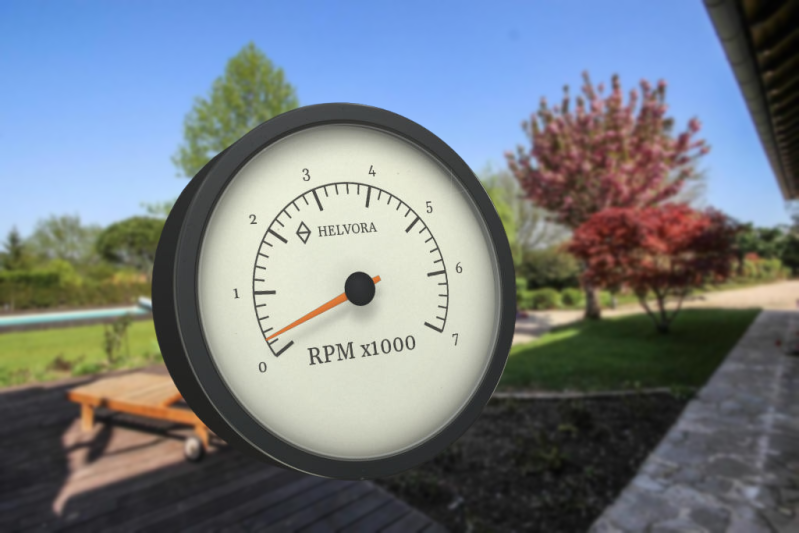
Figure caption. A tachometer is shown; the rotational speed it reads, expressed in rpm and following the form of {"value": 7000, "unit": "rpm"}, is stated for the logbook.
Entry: {"value": 300, "unit": "rpm"}
